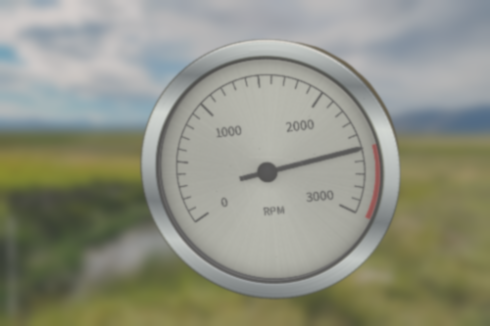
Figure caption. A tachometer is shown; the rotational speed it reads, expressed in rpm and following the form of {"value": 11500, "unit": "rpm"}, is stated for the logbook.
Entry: {"value": 2500, "unit": "rpm"}
